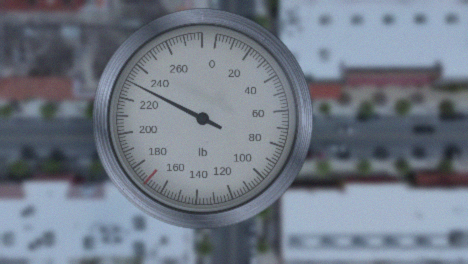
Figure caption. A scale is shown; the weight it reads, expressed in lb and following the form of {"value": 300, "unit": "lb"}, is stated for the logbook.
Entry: {"value": 230, "unit": "lb"}
